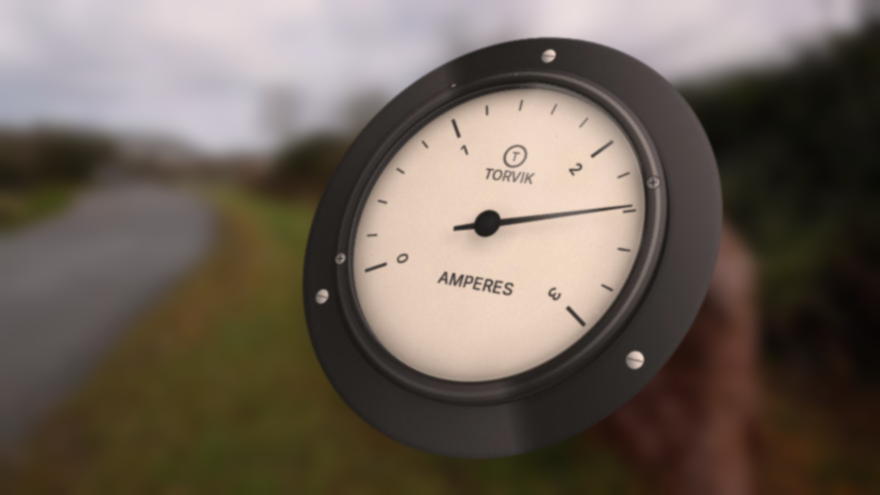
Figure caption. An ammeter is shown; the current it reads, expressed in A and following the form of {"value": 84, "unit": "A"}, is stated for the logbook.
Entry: {"value": 2.4, "unit": "A"}
